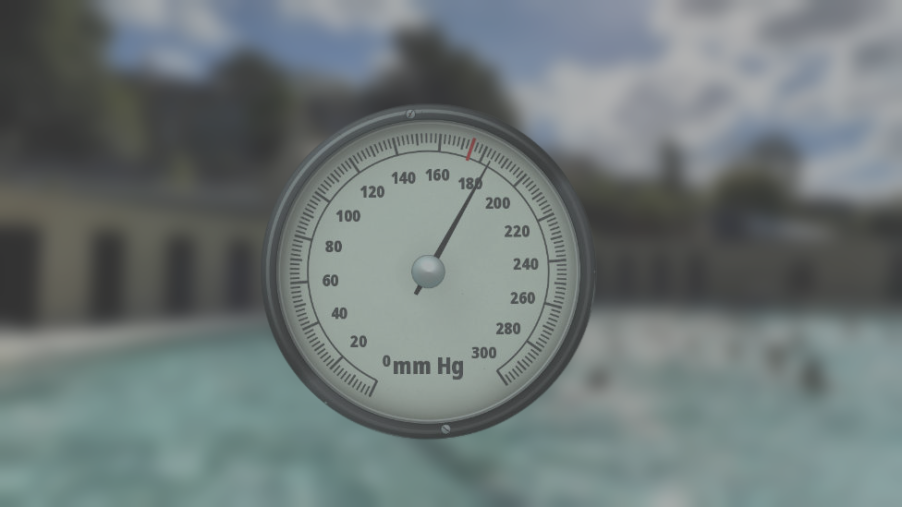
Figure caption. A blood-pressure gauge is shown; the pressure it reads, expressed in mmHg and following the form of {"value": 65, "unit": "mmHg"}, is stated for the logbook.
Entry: {"value": 184, "unit": "mmHg"}
